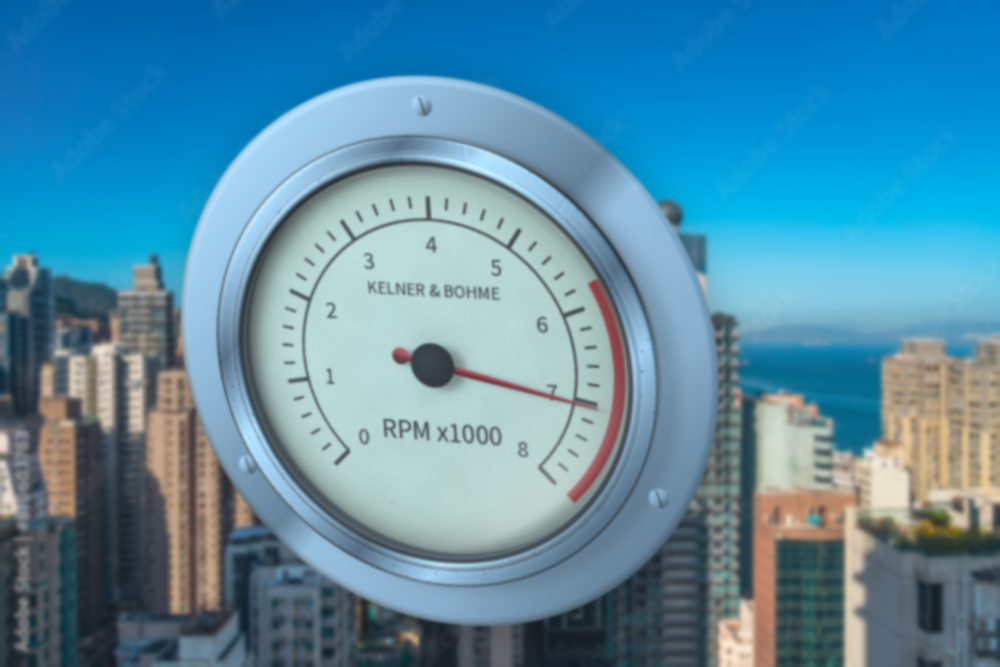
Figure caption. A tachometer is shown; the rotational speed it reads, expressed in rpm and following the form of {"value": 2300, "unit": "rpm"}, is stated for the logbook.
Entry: {"value": 7000, "unit": "rpm"}
